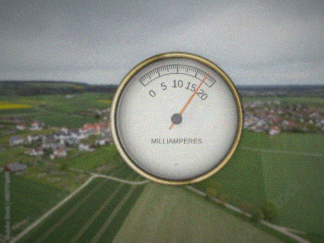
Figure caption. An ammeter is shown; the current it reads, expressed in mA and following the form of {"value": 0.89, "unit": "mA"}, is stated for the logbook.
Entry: {"value": 17.5, "unit": "mA"}
